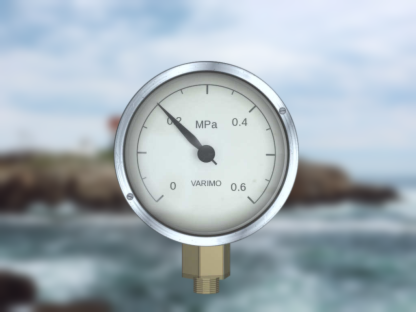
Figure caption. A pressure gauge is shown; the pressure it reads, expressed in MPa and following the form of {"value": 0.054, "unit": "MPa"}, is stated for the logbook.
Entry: {"value": 0.2, "unit": "MPa"}
